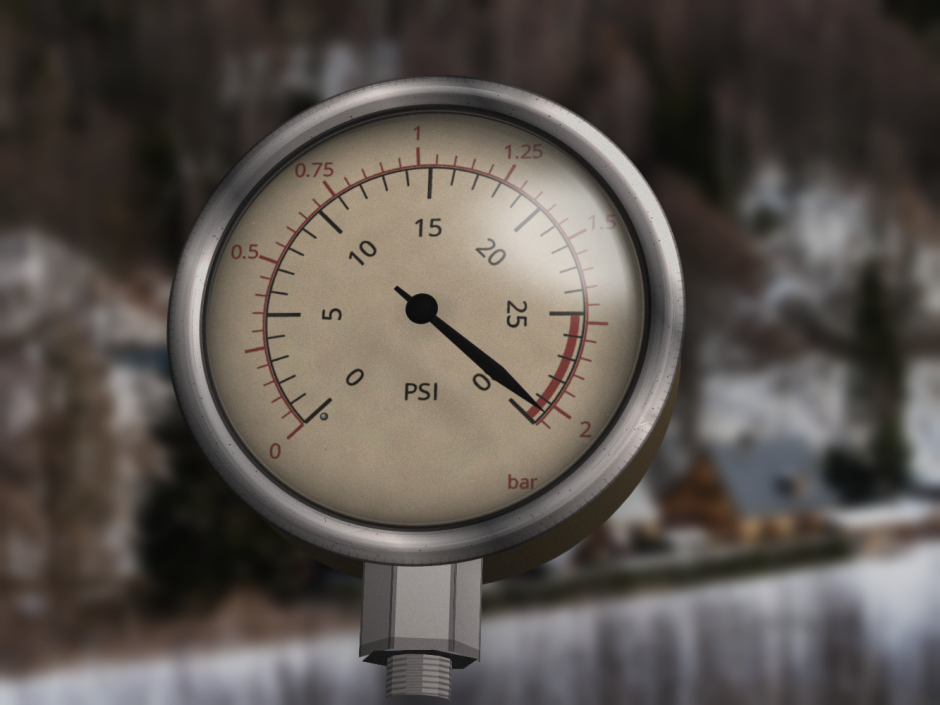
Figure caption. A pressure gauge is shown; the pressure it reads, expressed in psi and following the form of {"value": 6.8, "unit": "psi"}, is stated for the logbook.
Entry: {"value": 29.5, "unit": "psi"}
